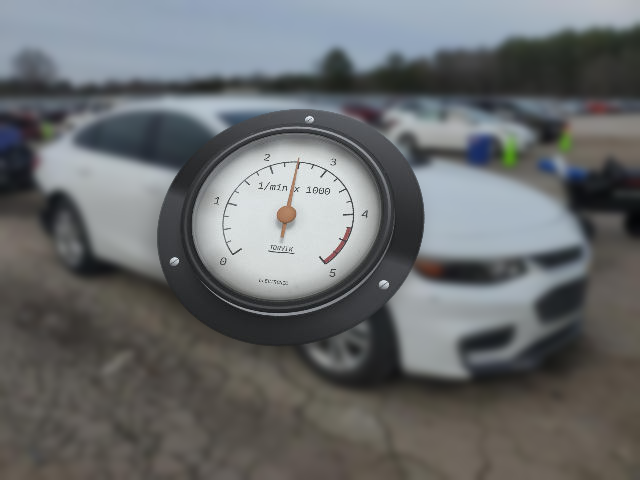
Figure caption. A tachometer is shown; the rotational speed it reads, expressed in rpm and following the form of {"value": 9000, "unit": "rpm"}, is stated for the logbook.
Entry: {"value": 2500, "unit": "rpm"}
